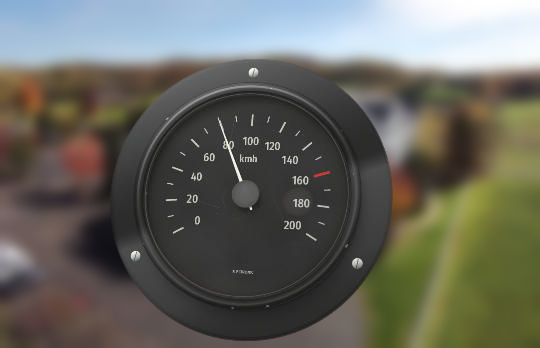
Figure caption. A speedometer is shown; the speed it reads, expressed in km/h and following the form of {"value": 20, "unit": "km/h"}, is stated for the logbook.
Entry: {"value": 80, "unit": "km/h"}
